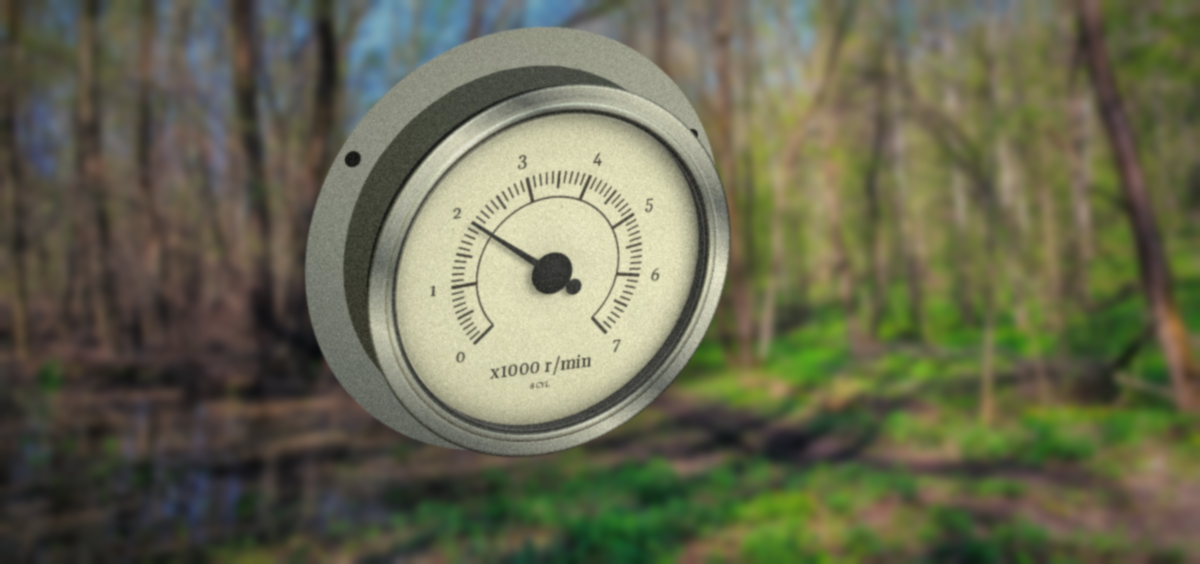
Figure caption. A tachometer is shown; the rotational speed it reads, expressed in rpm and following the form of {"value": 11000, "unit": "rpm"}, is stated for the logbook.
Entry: {"value": 2000, "unit": "rpm"}
